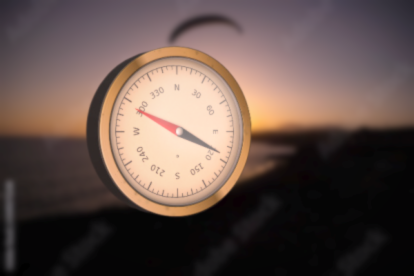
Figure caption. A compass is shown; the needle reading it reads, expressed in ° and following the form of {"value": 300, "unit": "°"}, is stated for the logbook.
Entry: {"value": 295, "unit": "°"}
